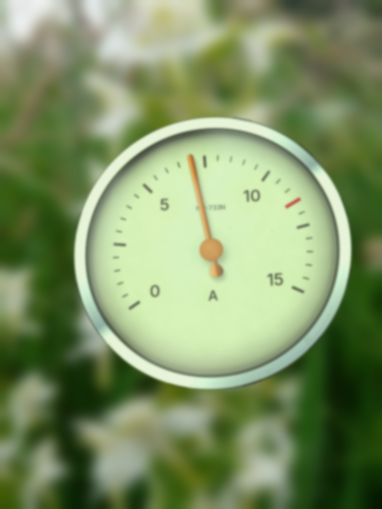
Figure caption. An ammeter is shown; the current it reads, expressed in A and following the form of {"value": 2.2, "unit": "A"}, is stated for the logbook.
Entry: {"value": 7, "unit": "A"}
